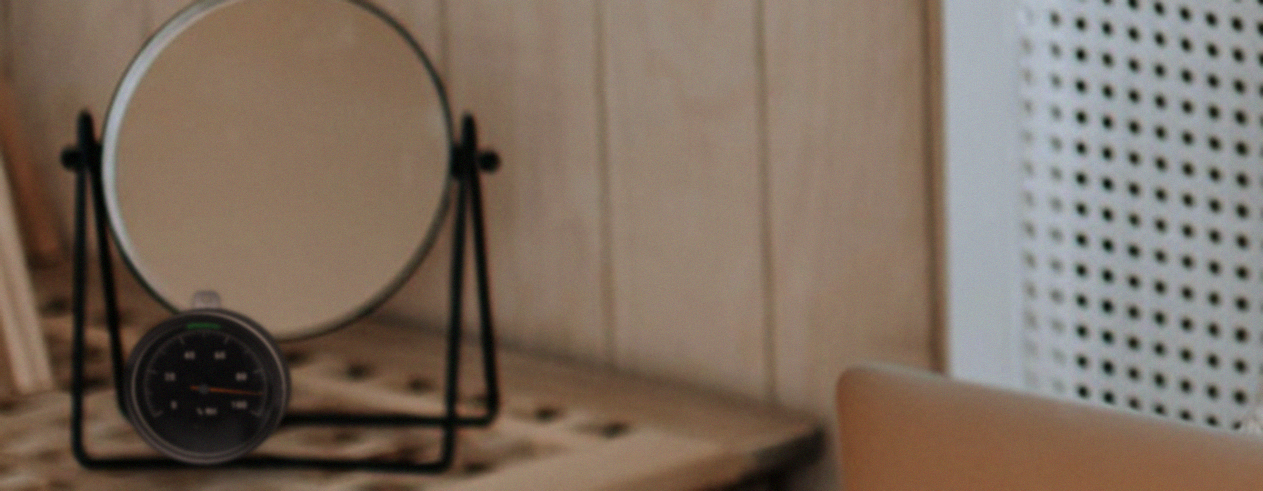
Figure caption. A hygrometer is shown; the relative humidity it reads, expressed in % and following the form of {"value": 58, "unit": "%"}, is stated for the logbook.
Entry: {"value": 90, "unit": "%"}
